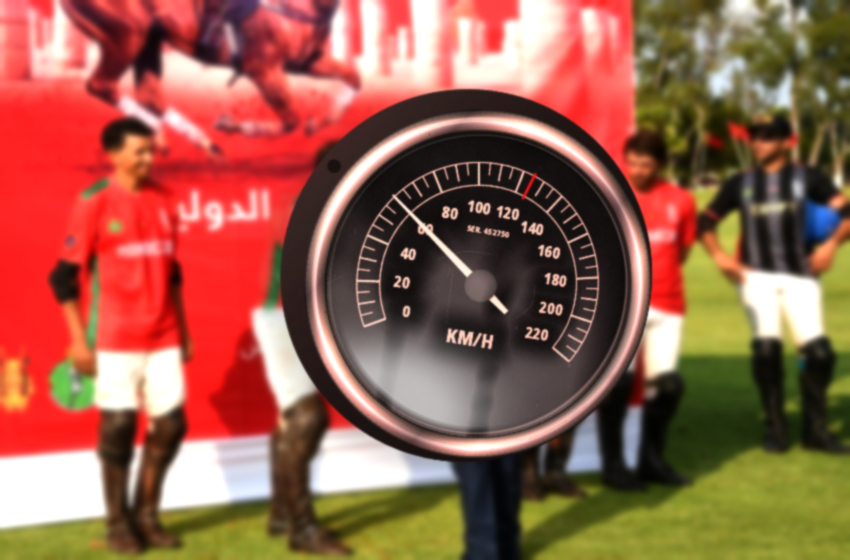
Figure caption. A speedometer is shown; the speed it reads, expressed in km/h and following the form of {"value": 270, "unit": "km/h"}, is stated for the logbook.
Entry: {"value": 60, "unit": "km/h"}
